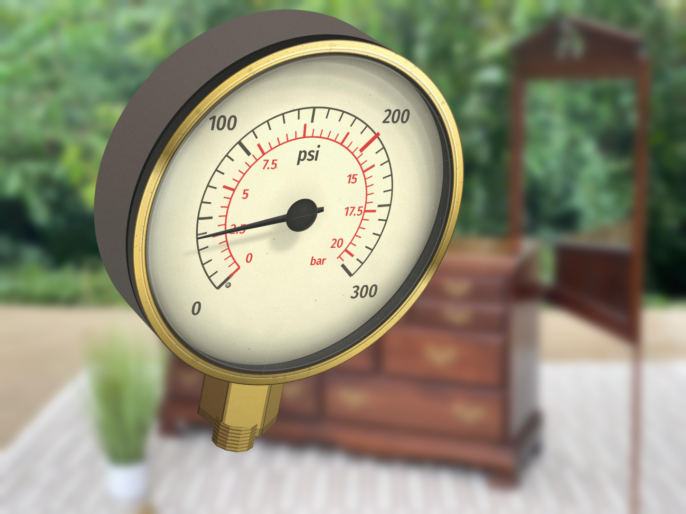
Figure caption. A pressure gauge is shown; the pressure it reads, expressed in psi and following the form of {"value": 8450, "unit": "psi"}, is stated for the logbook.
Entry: {"value": 40, "unit": "psi"}
